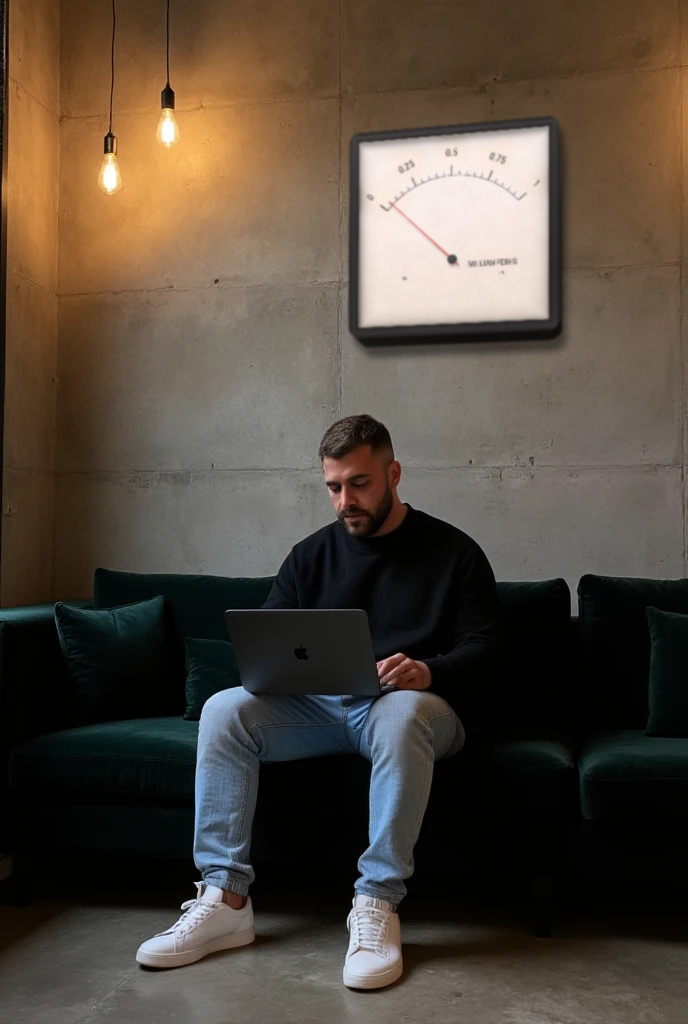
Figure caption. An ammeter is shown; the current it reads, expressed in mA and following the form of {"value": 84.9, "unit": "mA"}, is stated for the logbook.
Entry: {"value": 0.05, "unit": "mA"}
